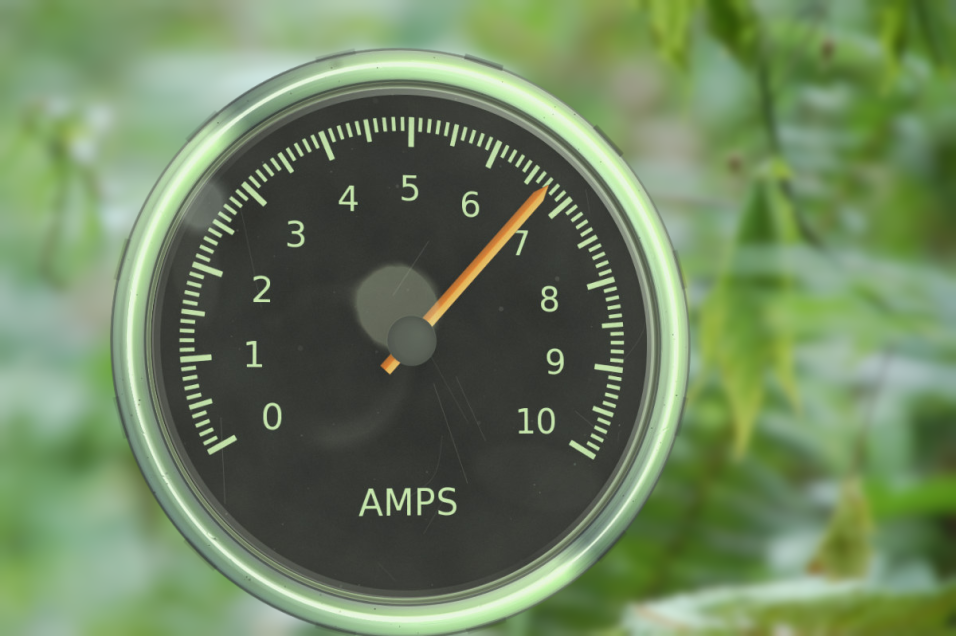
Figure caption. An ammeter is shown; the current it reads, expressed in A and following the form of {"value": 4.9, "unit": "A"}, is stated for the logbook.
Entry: {"value": 6.7, "unit": "A"}
